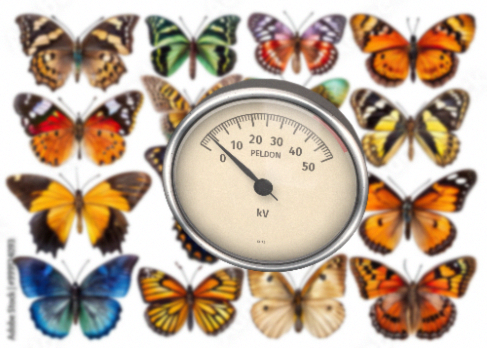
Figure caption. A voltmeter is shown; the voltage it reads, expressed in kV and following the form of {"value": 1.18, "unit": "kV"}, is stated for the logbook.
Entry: {"value": 5, "unit": "kV"}
